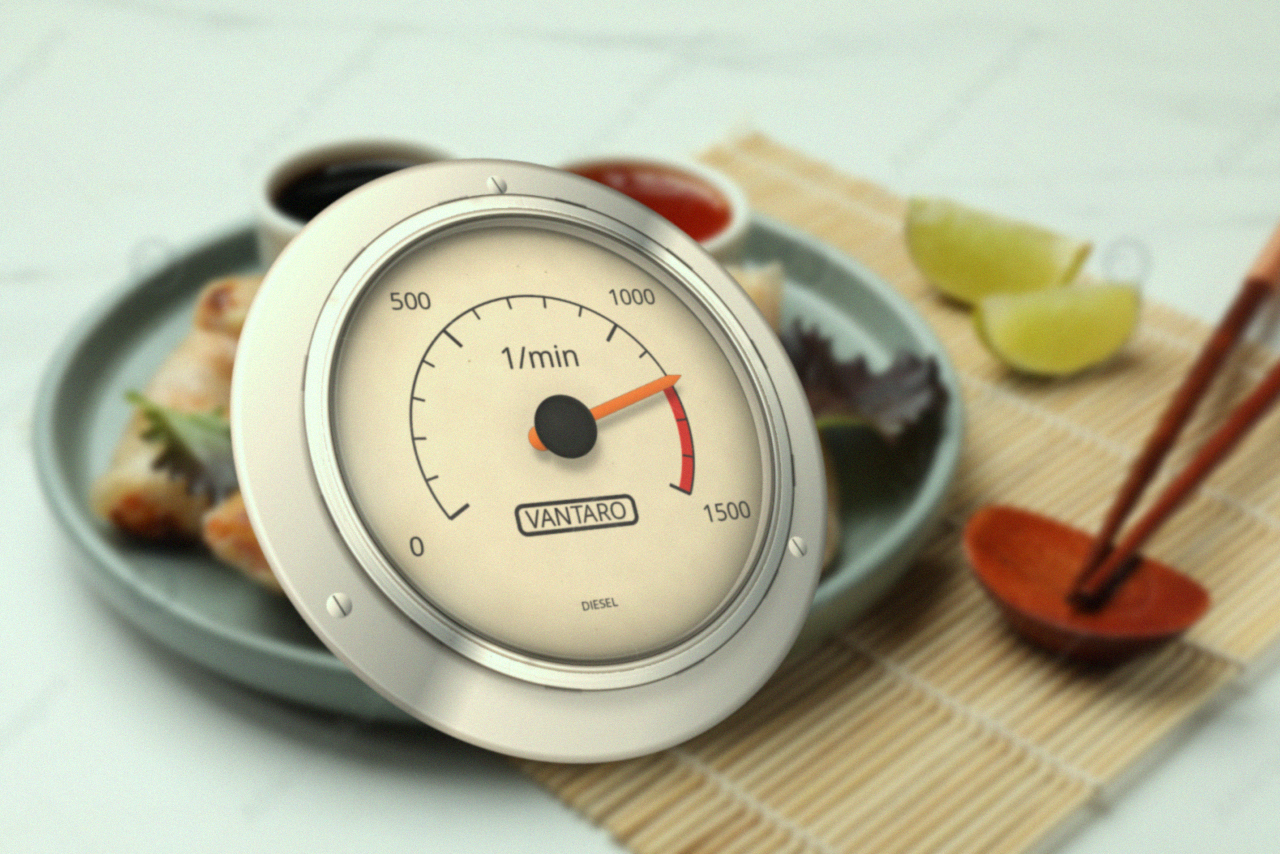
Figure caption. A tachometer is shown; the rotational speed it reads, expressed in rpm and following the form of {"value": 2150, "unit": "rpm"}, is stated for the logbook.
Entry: {"value": 1200, "unit": "rpm"}
